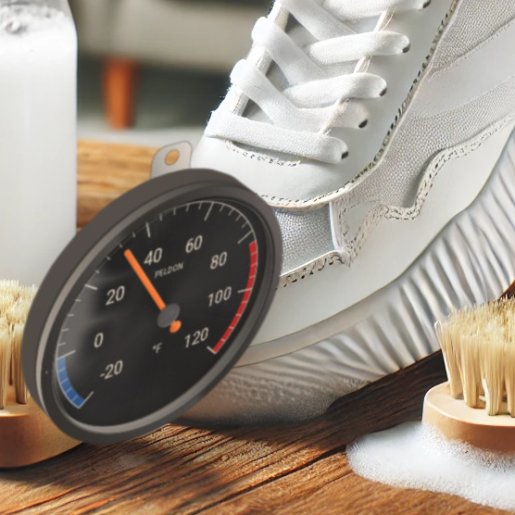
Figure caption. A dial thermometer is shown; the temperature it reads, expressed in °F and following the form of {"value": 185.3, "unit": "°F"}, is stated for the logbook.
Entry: {"value": 32, "unit": "°F"}
